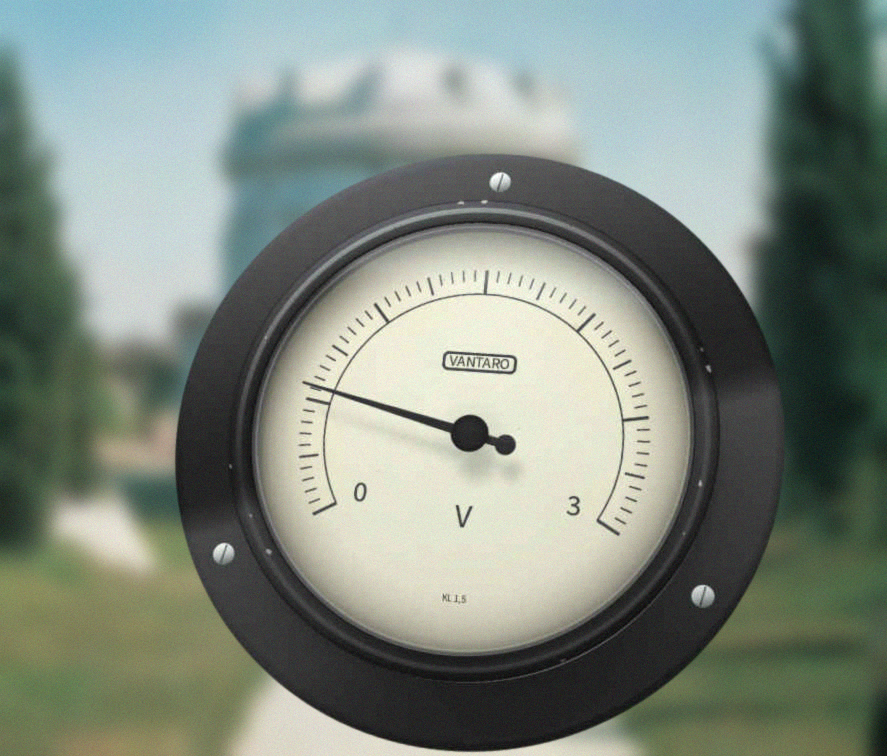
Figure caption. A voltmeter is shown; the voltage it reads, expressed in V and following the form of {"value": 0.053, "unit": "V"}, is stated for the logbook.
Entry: {"value": 0.55, "unit": "V"}
